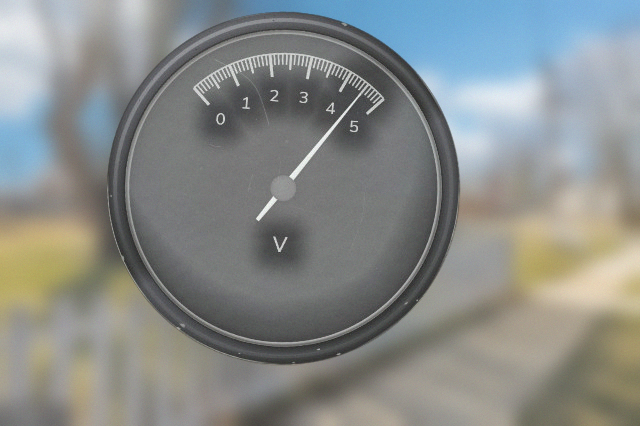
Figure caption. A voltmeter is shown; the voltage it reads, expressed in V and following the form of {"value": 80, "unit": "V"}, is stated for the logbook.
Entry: {"value": 4.5, "unit": "V"}
